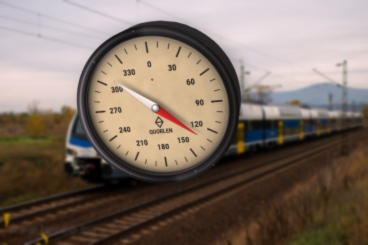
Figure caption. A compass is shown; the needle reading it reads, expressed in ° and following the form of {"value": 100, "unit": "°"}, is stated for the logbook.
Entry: {"value": 130, "unit": "°"}
